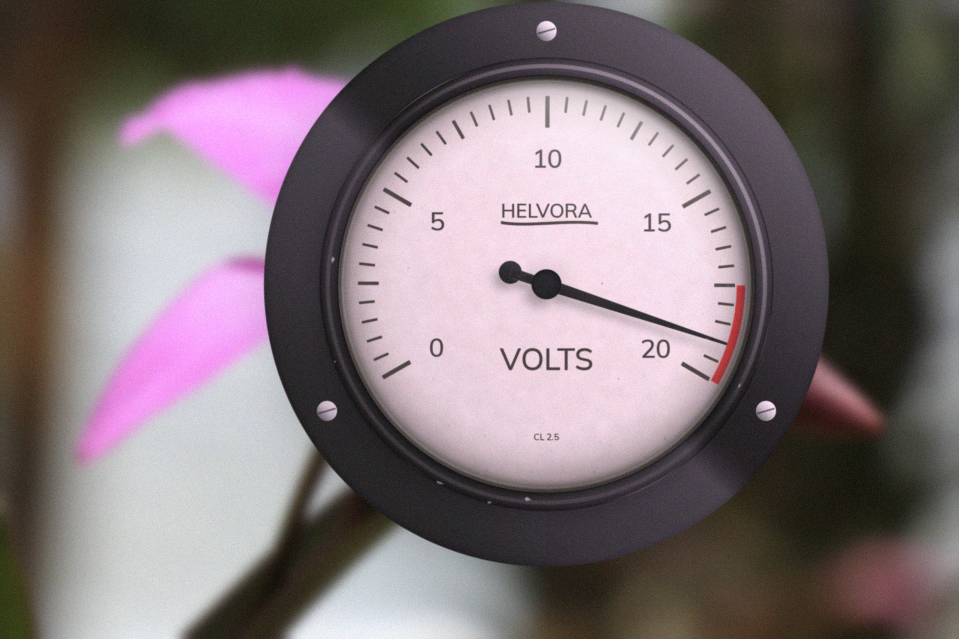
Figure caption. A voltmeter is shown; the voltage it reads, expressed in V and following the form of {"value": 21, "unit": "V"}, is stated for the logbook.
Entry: {"value": 19, "unit": "V"}
